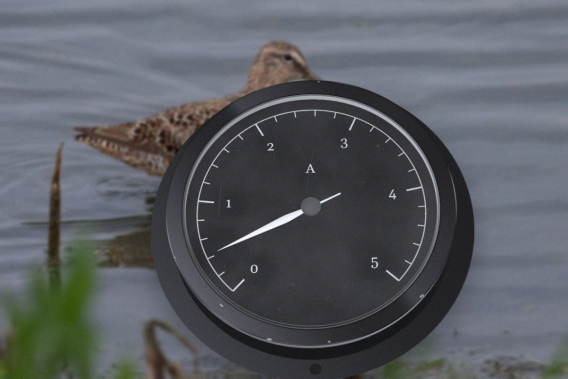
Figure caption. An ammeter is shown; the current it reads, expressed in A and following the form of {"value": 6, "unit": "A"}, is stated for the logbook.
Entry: {"value": 0.4, "unit": "A"}
